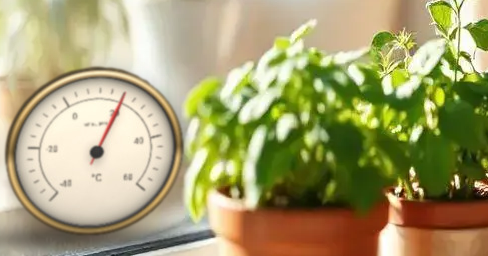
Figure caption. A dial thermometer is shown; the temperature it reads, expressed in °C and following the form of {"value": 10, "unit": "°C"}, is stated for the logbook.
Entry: {"value": 20, "unit": "°C"}
